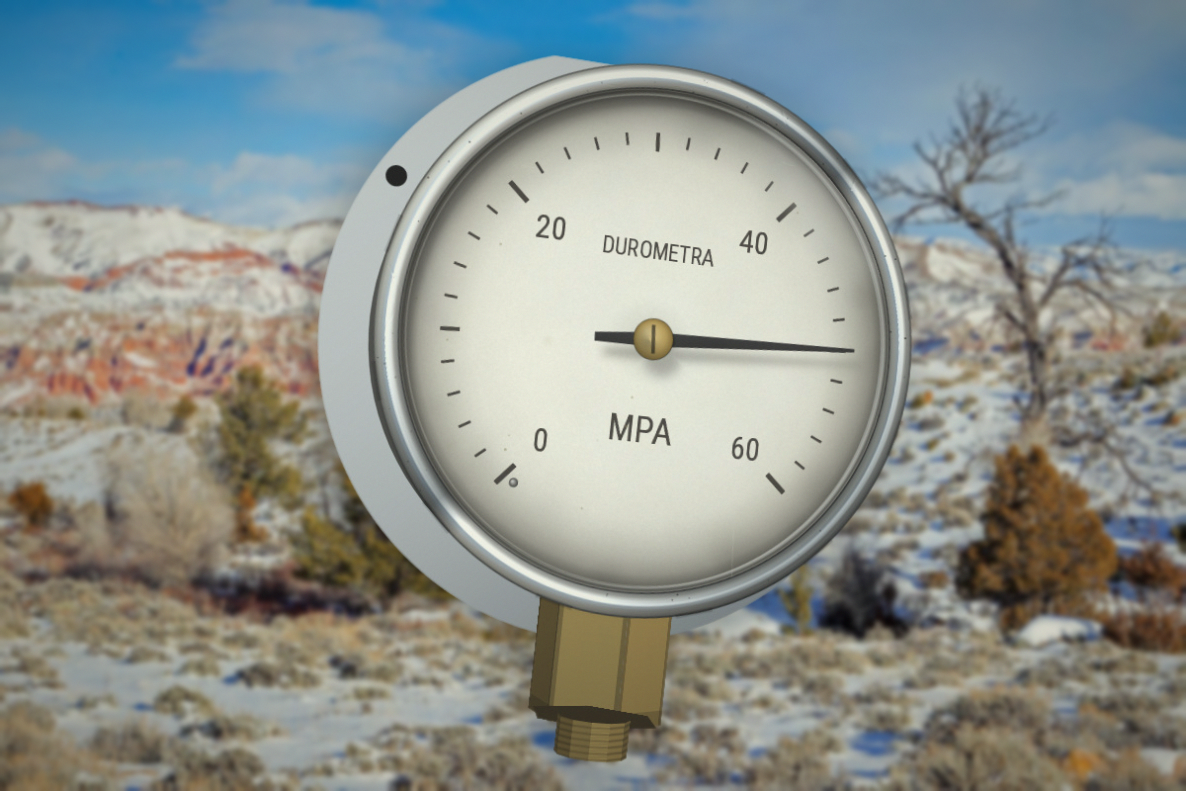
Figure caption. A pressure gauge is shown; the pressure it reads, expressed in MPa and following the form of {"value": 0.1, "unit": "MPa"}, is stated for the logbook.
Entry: {"value": 50, "unit": "MPa"}
